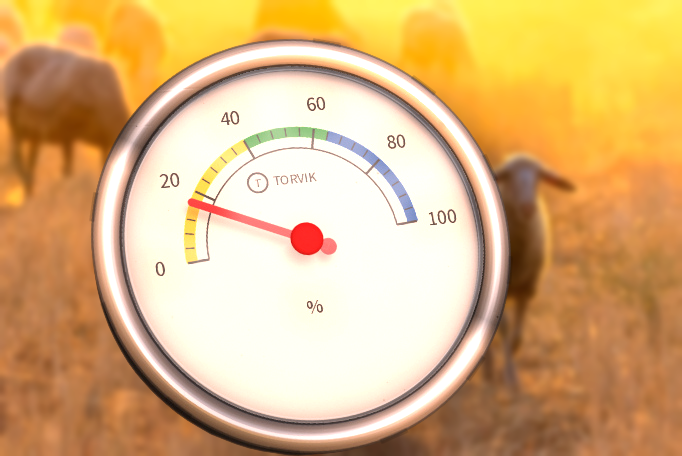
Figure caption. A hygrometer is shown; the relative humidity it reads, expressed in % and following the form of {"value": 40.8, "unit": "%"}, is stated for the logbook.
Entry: {"value": 16, "unit": "%"}
